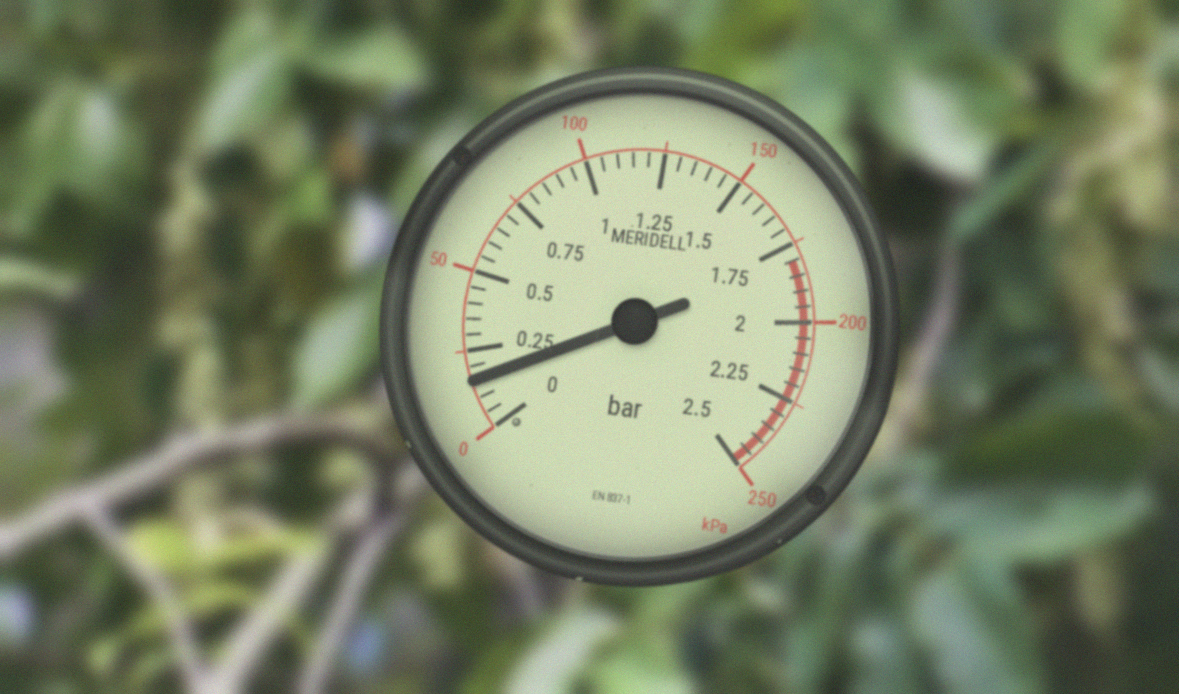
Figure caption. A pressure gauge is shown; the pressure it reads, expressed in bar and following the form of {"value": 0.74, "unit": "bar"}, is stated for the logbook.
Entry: {"value": 0.15, "unit": "bar"}
